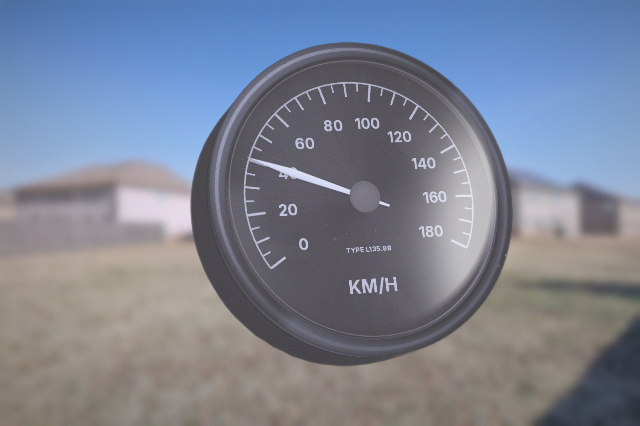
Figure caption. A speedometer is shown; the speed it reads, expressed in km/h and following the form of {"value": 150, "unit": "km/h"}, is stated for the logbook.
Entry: {"value": 40, "unit": "km/h"}
